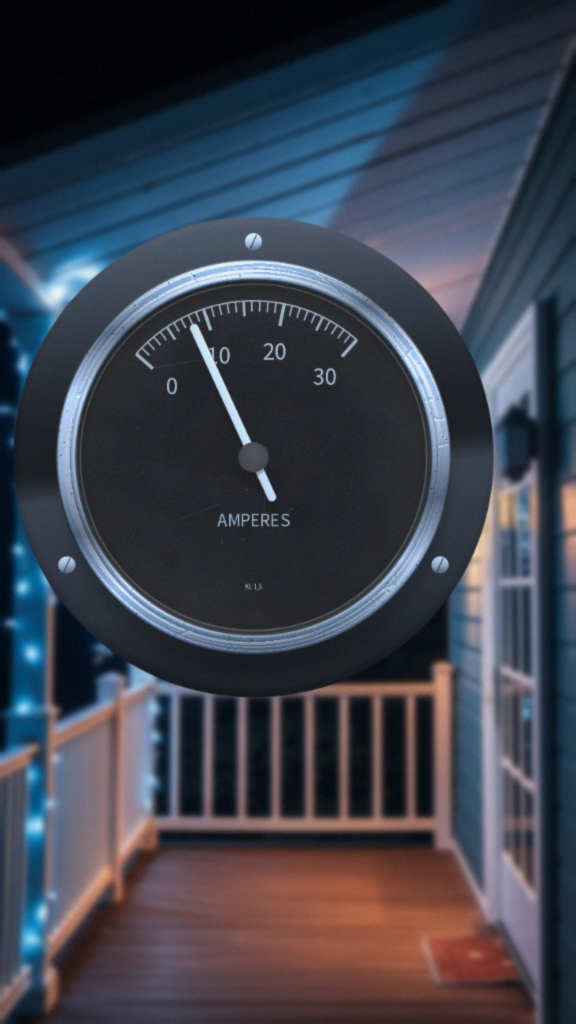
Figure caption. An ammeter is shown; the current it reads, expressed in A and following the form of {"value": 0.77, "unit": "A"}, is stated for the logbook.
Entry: {"value": 8, "unit": "A"}
